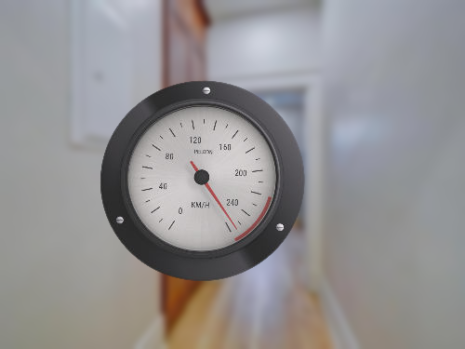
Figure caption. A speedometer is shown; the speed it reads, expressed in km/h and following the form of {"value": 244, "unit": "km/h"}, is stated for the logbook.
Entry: {"value": 255, "unit": "km/h"}
